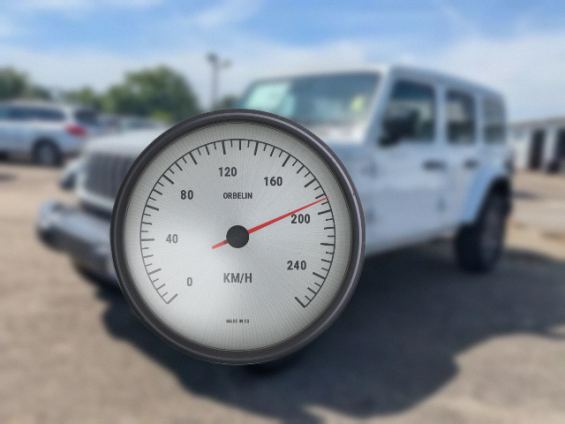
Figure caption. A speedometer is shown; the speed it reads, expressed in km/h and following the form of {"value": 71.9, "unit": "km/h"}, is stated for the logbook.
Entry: {"value": 192.5, "unit": "km/h"}
